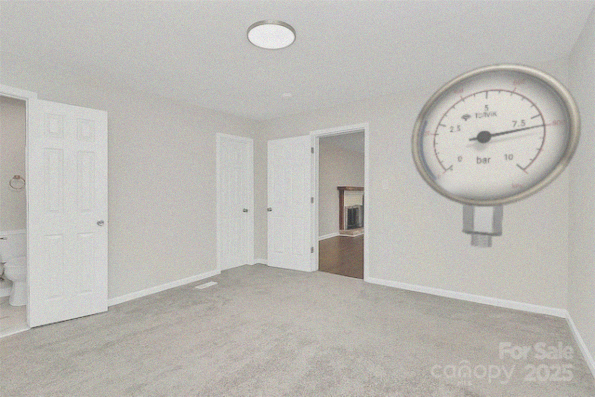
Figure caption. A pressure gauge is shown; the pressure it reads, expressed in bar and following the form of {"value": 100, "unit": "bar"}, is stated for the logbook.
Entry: {"value": 8, "unit": "bar"}
